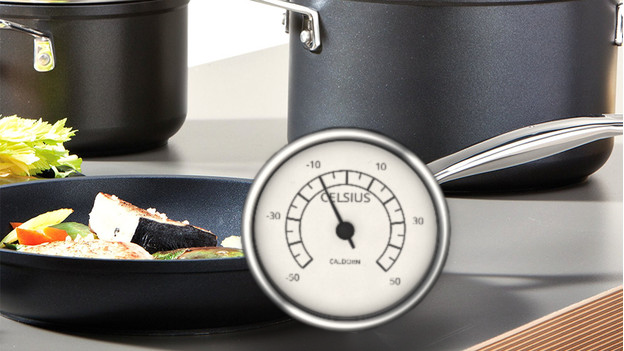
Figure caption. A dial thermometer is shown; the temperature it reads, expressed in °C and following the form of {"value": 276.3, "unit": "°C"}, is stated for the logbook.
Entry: {"value": -10, "unit": "°C"}
